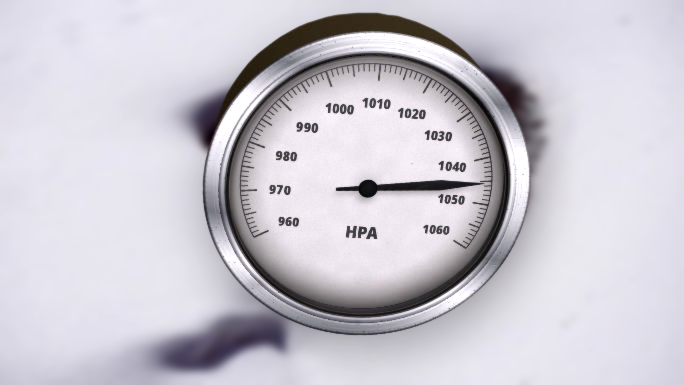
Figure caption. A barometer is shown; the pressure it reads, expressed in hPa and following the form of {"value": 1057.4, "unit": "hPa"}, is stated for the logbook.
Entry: {"value": 1045, "unit": "hPa"}
